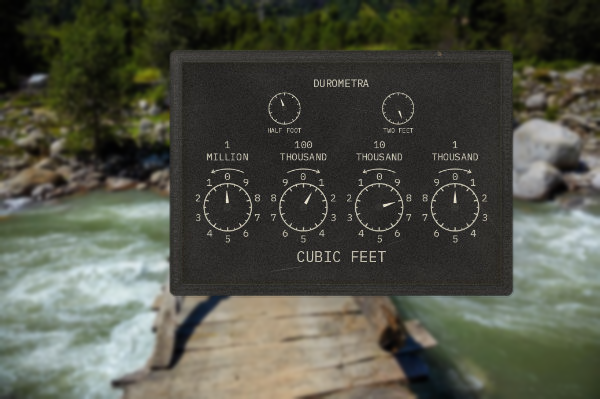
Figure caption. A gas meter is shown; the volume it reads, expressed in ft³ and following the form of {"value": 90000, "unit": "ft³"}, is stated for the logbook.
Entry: {"value": 8000, "unit": "ft³"}
